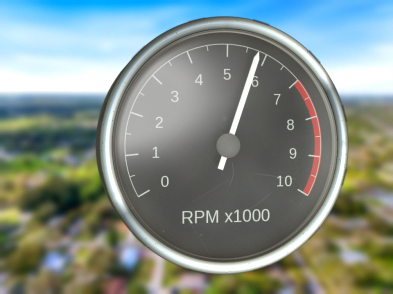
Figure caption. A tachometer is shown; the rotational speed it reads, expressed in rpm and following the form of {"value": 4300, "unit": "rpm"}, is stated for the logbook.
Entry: {"value": 5750, "unit": "rpm"}
